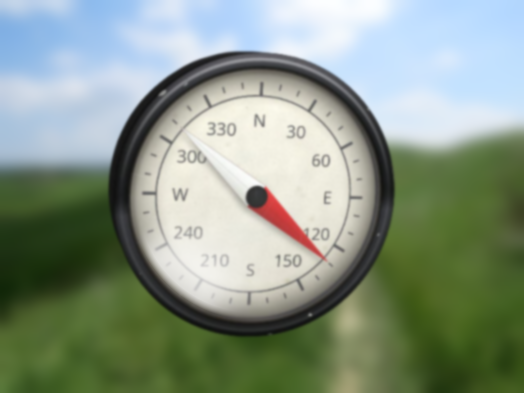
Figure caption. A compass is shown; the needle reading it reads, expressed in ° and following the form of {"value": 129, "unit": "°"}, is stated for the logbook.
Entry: {"value": 130, "unit": "°"}
